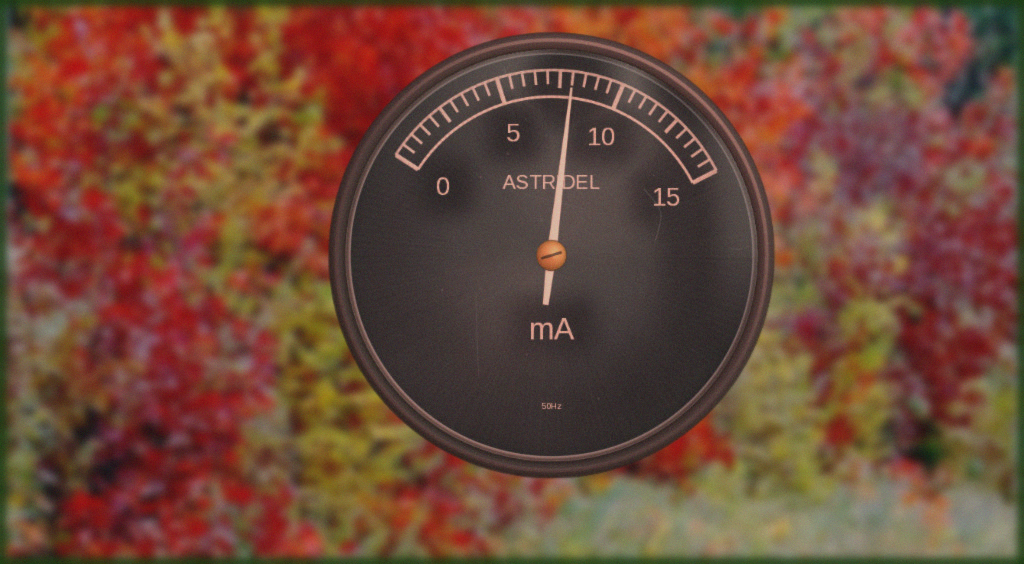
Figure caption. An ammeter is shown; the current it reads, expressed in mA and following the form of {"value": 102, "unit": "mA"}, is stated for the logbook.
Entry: {"value": 8, "unit": "mA"}
